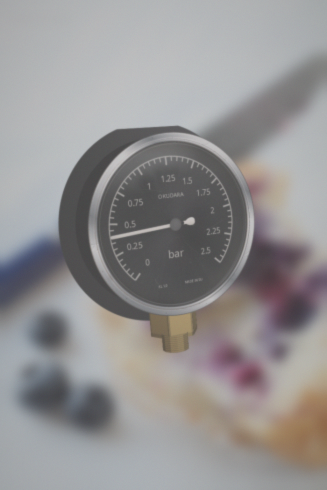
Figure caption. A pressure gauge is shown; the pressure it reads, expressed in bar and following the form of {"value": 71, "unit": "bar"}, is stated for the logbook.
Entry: {"value": 0.4, "unit": "bar"}
